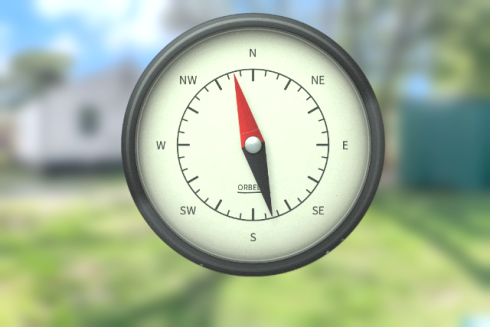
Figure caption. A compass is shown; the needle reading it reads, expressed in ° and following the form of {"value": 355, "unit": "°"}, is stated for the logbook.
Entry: {"value": 345, "unit": "°"}
